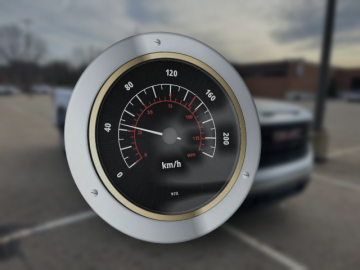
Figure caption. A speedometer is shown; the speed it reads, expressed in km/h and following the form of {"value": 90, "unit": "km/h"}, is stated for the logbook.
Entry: {"value": 45, "unit": "km/h"}
